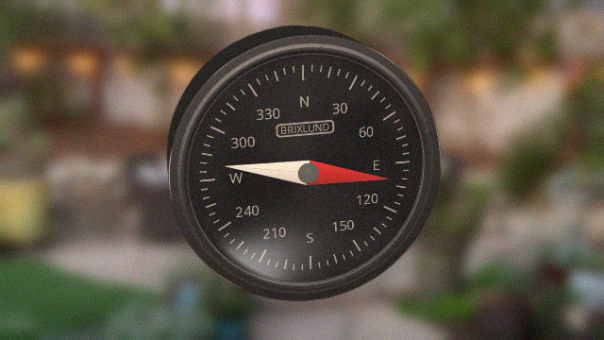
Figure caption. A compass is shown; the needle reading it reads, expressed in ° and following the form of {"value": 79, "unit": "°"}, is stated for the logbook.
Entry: {"value": 100, "unit": "°"}
